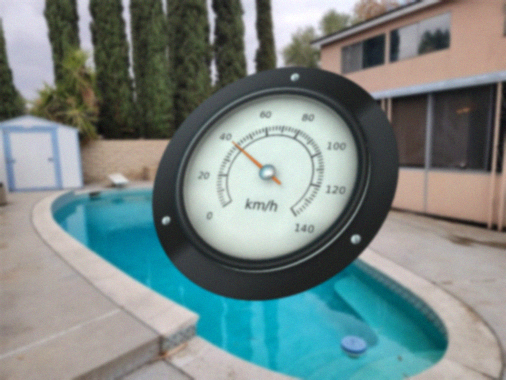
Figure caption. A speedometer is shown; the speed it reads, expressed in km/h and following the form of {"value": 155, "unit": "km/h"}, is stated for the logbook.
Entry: {"value": 40, "unit": "km/h"}
